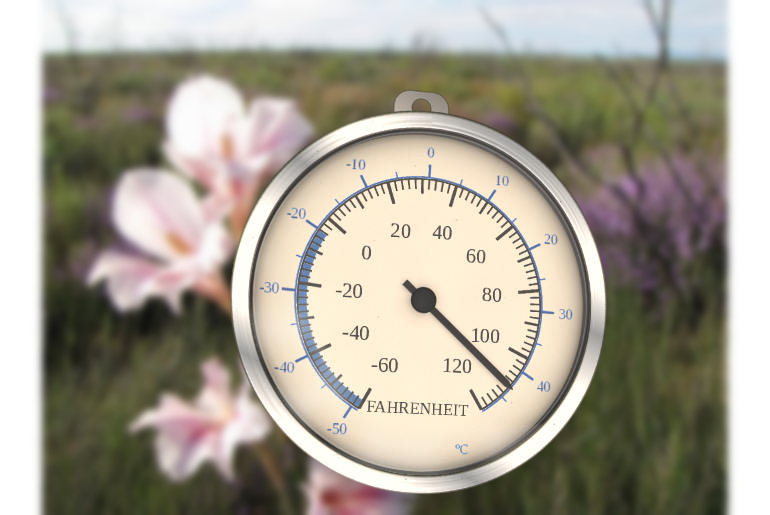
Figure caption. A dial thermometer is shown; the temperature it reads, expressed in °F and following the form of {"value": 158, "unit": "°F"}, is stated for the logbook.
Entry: {"value": 110, "unit": "°F"}
